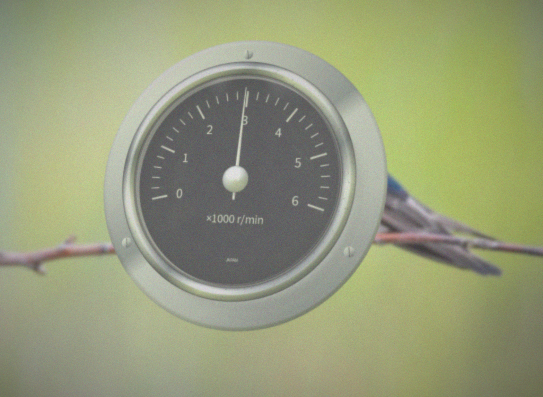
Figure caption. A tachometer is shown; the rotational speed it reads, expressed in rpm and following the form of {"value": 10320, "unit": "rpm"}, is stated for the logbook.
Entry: {"value": 3000, "unit": "rpm"}
